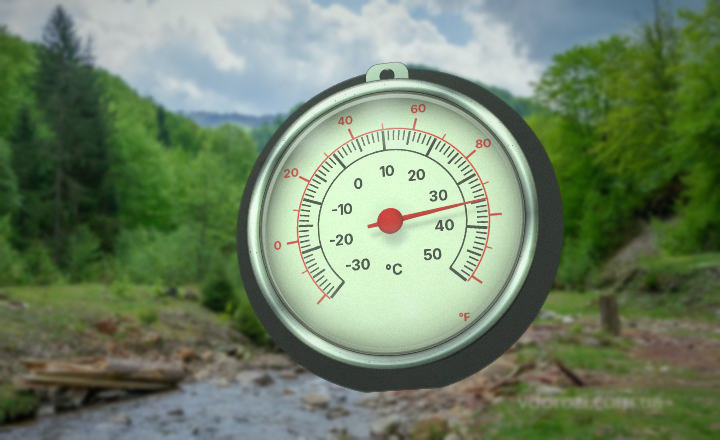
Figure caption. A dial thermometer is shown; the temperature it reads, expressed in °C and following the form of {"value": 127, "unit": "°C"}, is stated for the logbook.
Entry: {"value": 35, "unit": "°C"}
